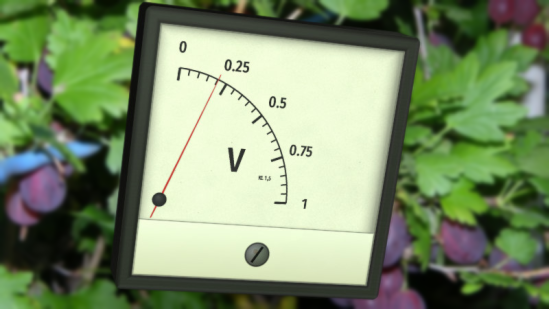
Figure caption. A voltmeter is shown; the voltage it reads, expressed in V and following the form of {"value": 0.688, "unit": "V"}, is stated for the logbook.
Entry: {"value": 0.2, "unit": "V"}
